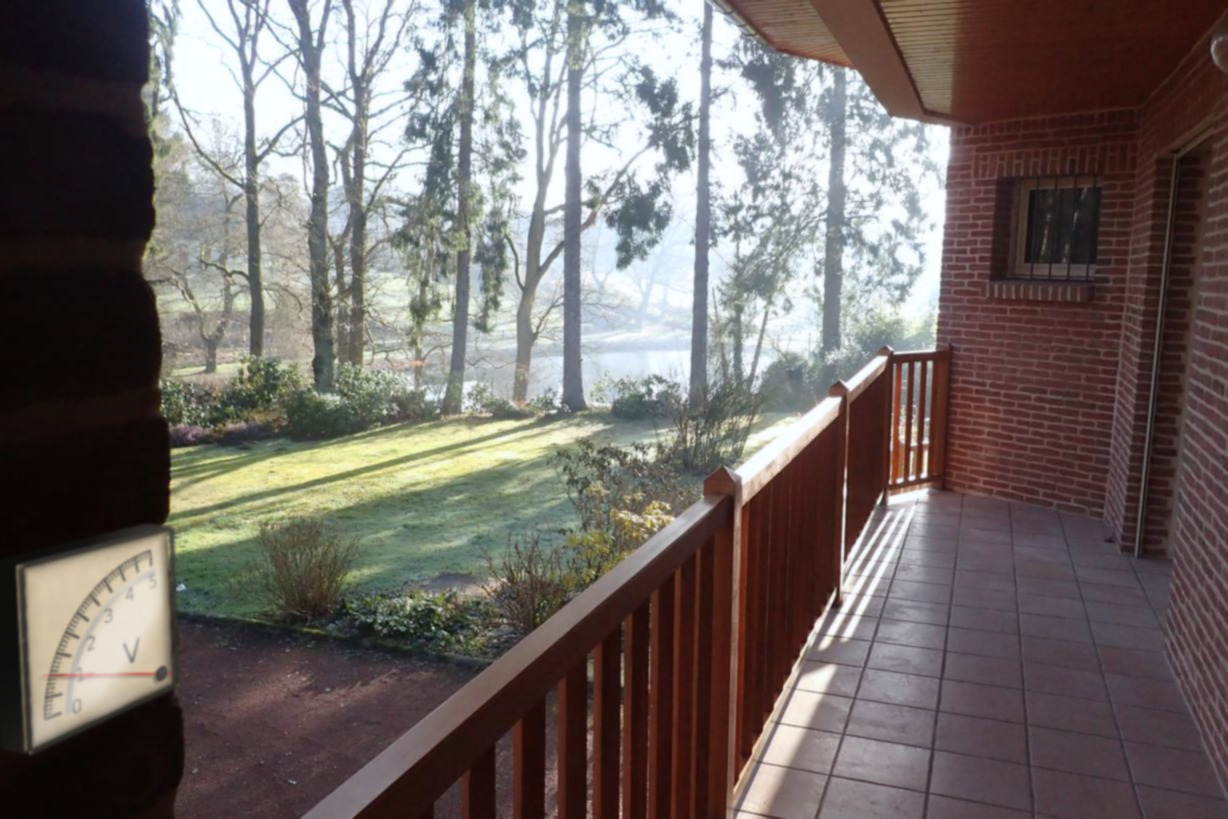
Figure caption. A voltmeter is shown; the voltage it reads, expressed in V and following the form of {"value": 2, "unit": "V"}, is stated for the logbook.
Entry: {"value": 1, "unit": "V"}
